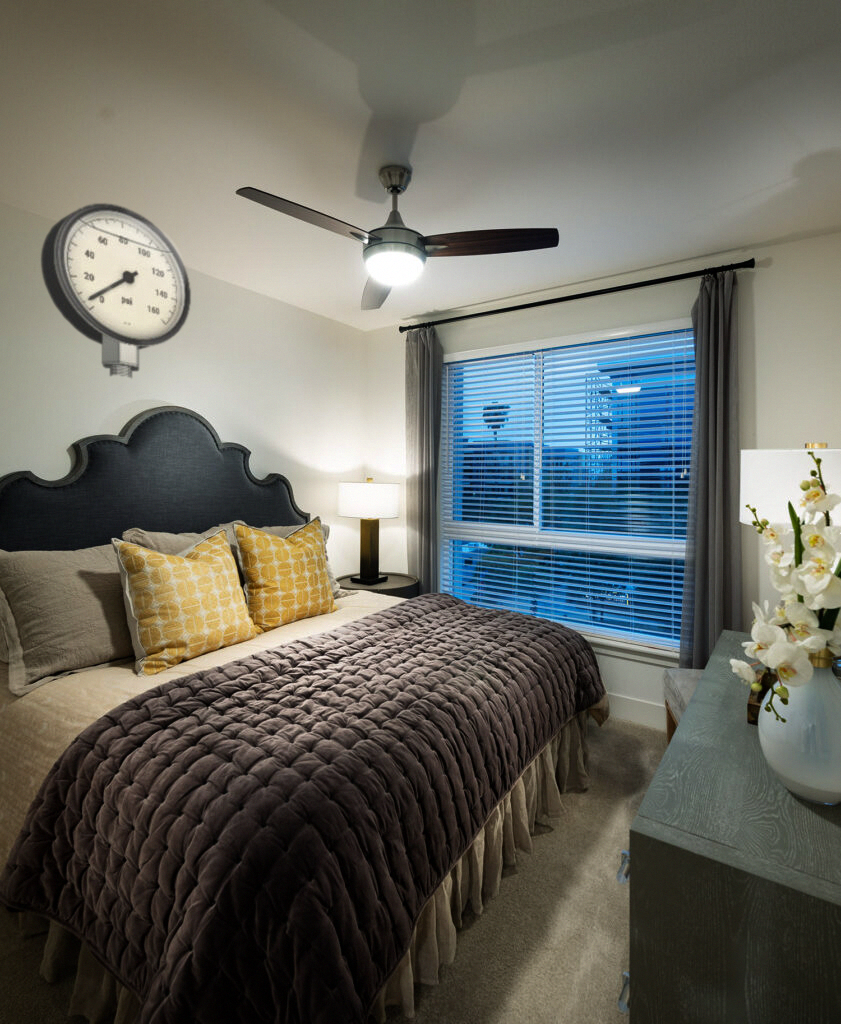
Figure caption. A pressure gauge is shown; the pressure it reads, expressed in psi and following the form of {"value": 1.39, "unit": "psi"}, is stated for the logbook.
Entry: {"value": 5, "unit": "psi"}
